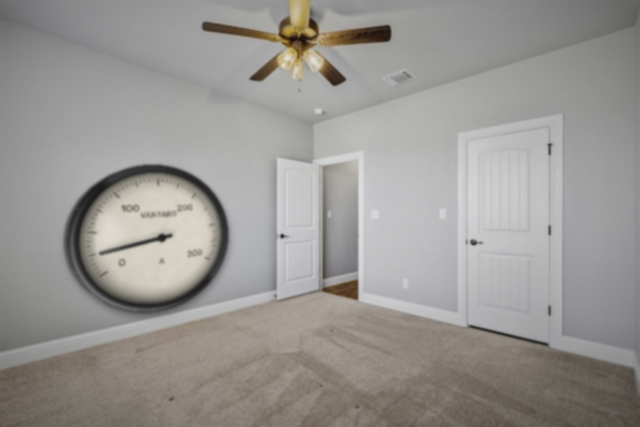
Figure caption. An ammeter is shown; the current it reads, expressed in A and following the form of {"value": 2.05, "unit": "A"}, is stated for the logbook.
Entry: {"value": 25, "unit": "A"}
